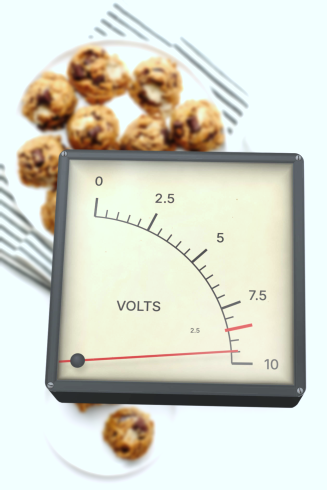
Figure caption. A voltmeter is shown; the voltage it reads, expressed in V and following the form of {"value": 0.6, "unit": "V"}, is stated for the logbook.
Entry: {"value": 9.5, "unit": "V"}
